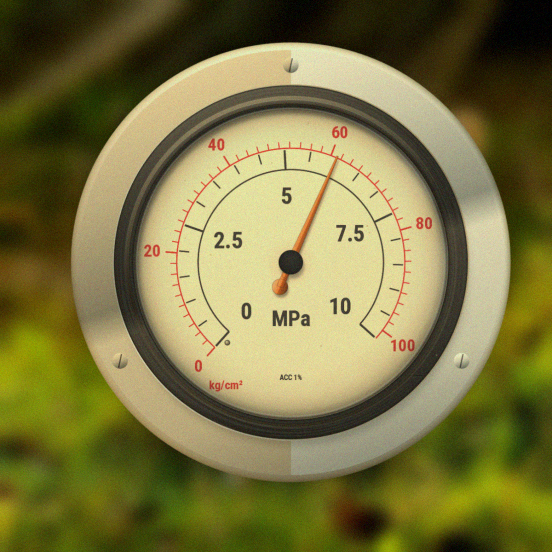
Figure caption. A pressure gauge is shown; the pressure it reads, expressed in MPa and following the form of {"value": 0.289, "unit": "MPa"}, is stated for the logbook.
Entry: {"value": 6, "unit": "MPa"}
